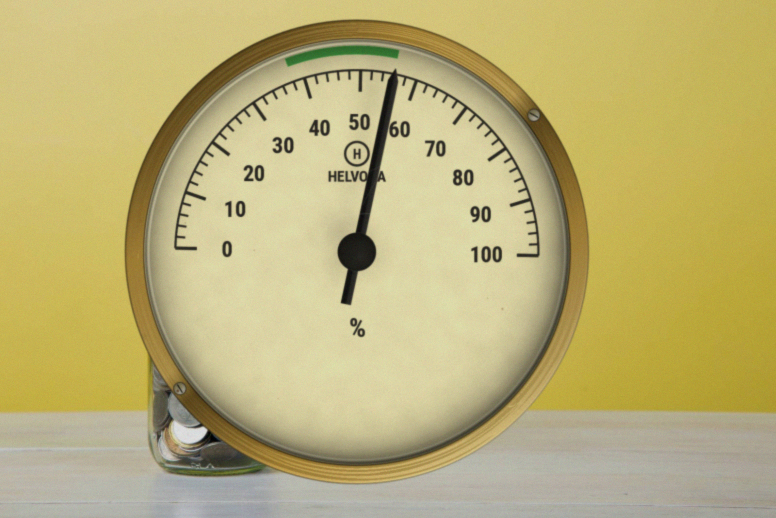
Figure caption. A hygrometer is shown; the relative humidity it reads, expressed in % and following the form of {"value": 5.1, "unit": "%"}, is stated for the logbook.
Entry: {"value": 56, "unit": "%"}
